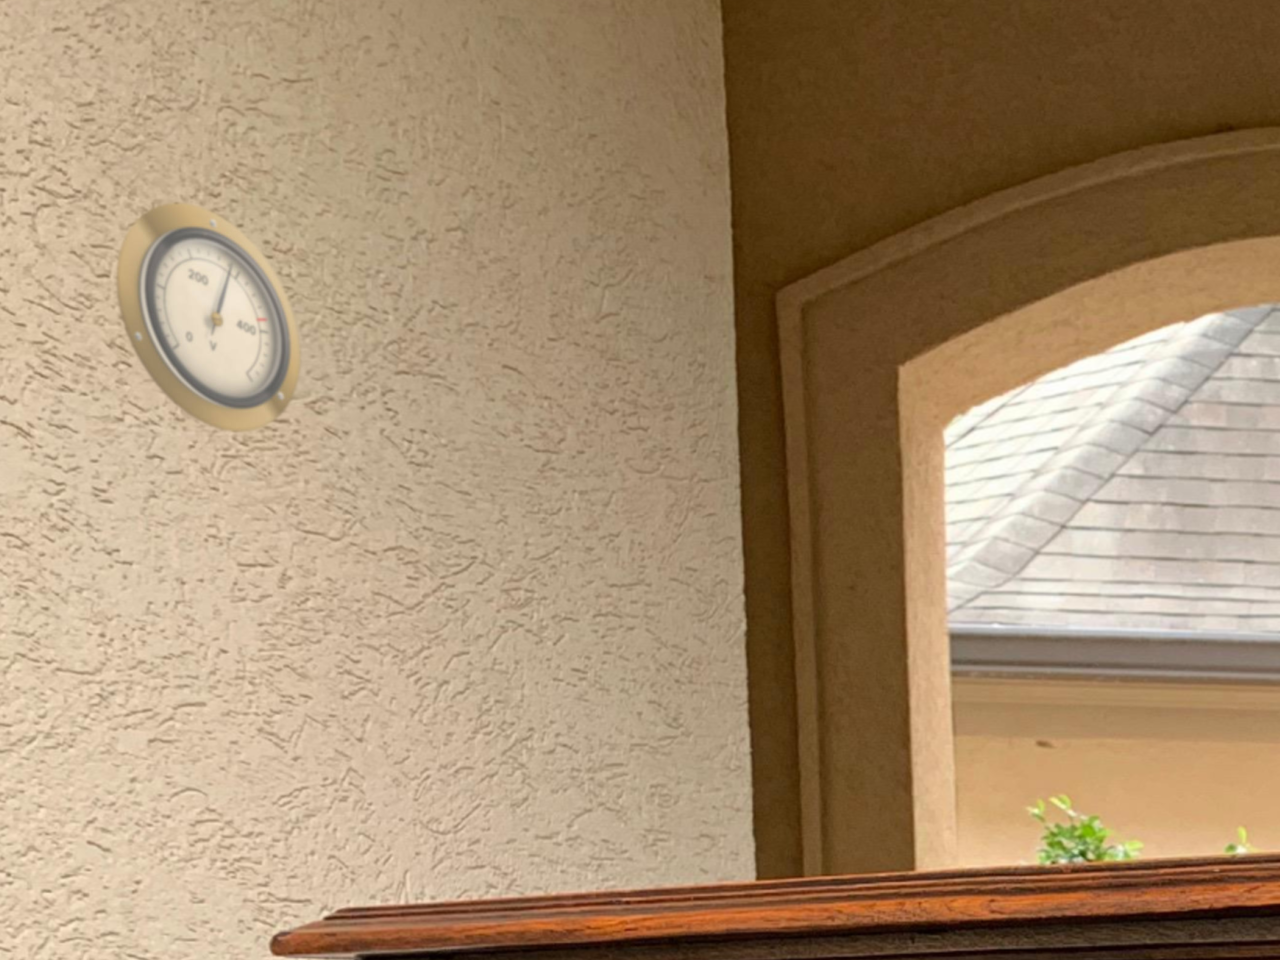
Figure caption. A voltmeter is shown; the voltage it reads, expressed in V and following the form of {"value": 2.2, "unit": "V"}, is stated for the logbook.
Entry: {"value": 280, "unit": "V"}
